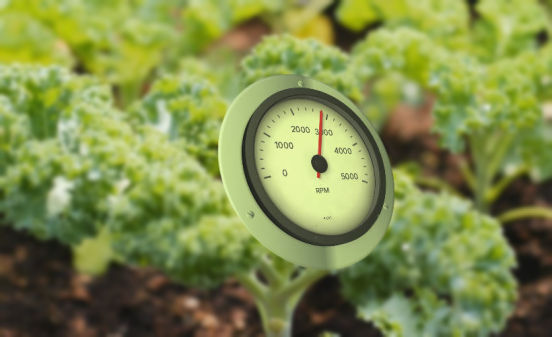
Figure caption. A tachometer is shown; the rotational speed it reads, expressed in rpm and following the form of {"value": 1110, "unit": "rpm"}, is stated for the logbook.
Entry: {"value": 2800, "unit": "rpm"}
